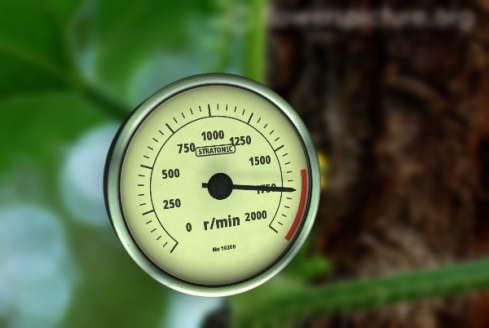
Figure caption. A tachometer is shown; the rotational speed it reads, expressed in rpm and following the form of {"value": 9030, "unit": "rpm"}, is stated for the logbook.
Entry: {"value": 1750, "unit": "rpm"}
